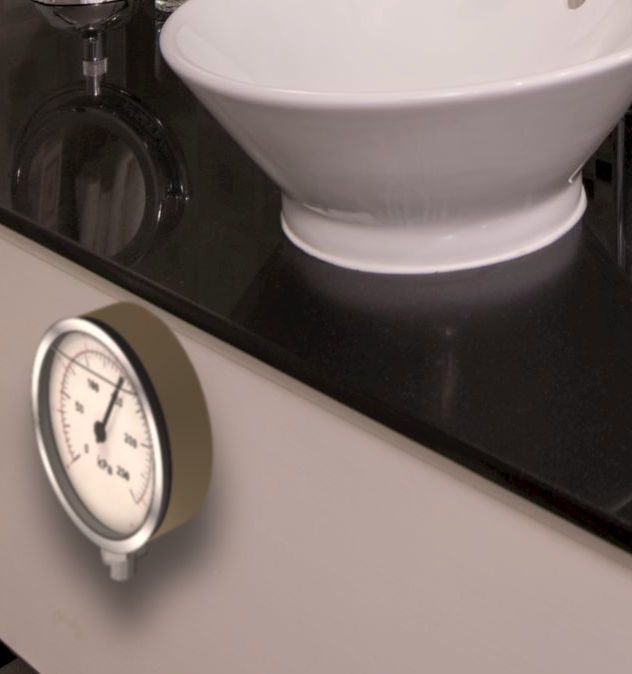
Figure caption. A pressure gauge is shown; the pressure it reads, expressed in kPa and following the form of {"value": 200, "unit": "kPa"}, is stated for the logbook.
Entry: {"value": 150, "unit": "kPa"}
